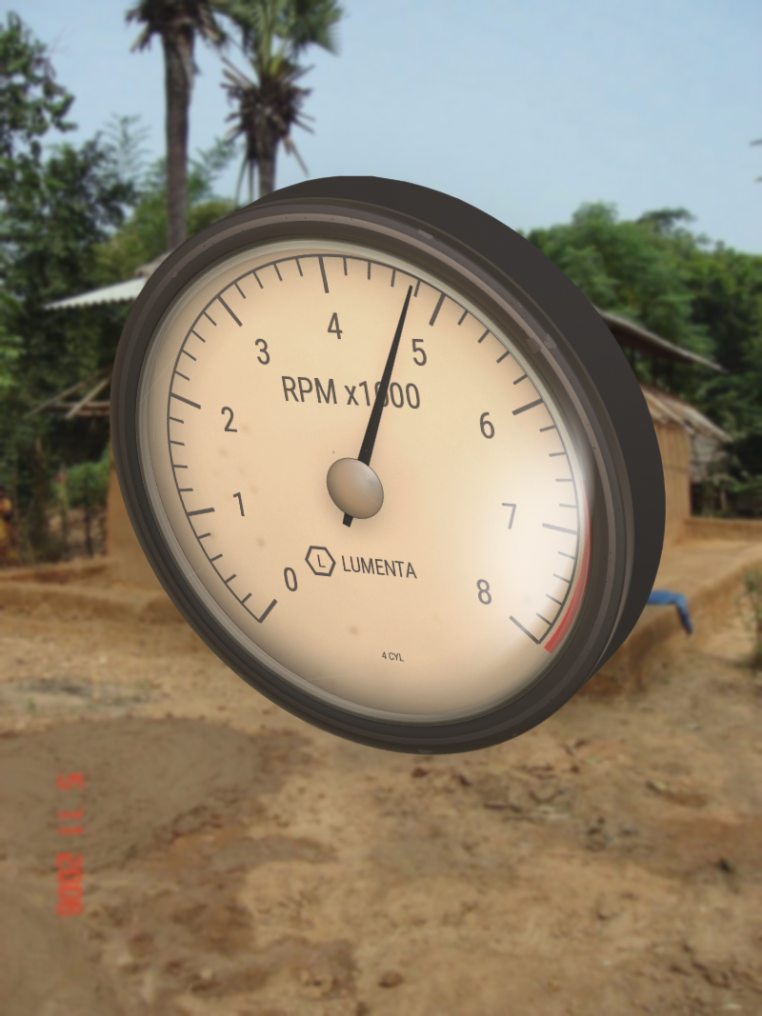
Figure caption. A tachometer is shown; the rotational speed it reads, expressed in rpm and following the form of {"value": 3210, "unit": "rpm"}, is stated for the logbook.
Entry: {"value": 4800, "unit": "rpm"}
